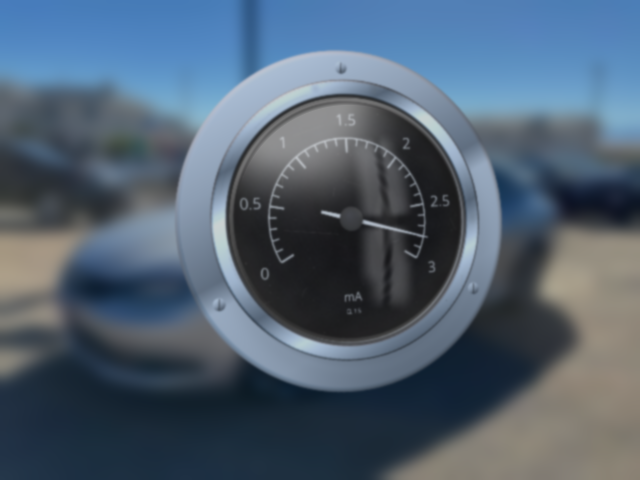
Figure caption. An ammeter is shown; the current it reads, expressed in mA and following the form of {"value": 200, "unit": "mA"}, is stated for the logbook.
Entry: {"value": 2.8, "unit": "mA"}
